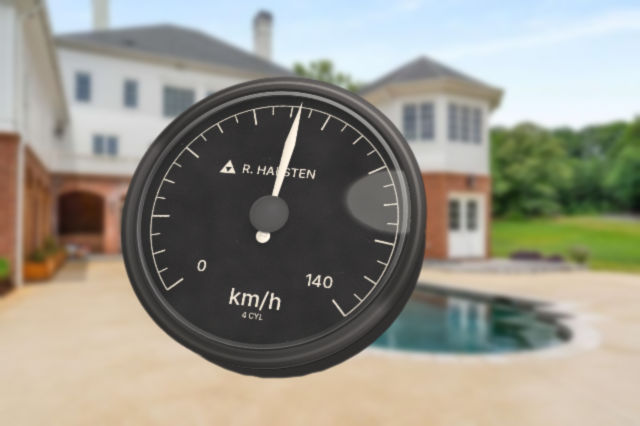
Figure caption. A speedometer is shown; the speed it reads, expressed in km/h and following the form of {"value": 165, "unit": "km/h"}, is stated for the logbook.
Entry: {"value": 72.5, "unit": "km/h"}
